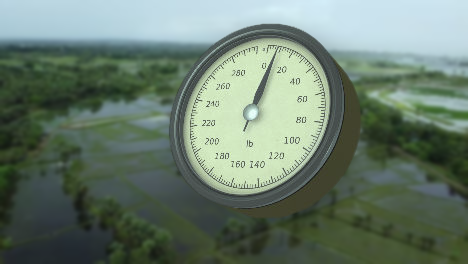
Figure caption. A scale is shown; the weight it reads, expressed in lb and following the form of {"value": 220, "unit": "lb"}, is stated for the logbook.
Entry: {"value": 10, "unit": "lb"}
